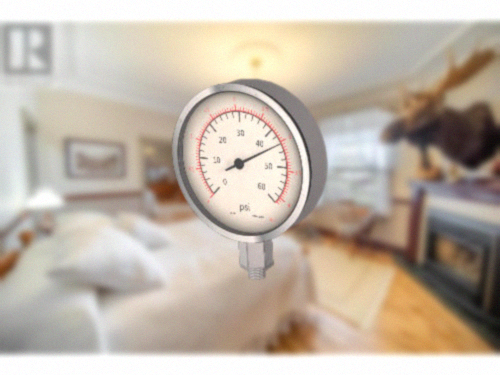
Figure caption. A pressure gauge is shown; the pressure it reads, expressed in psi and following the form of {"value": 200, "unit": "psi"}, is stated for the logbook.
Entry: {"value": 44, "unit": "psi"}
